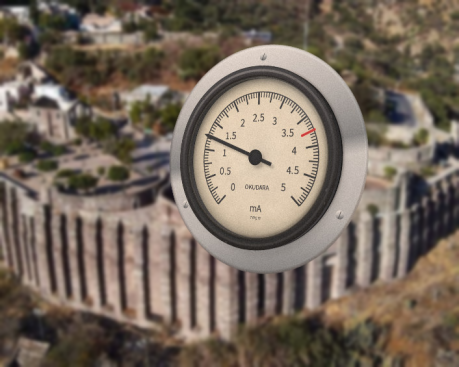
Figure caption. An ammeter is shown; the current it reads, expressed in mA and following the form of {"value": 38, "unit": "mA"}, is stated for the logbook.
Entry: {"value": 1.25, "unit": "mA"}
